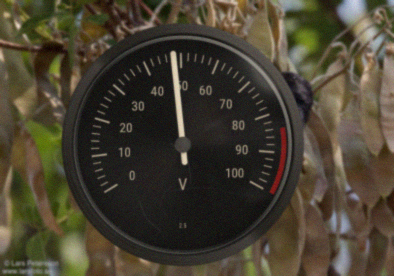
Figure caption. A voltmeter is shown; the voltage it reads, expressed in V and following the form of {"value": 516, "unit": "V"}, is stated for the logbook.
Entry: {"value": 48, "unit": "V"}
